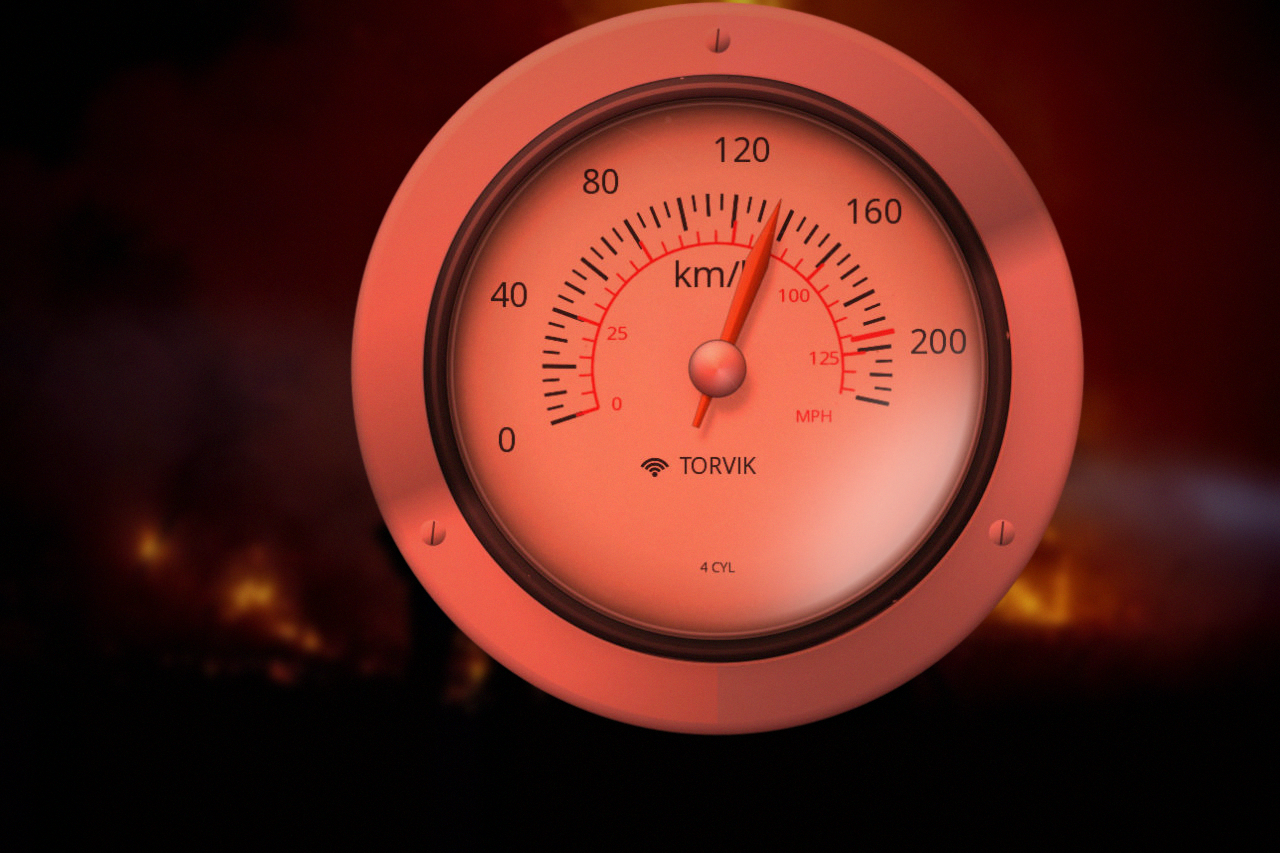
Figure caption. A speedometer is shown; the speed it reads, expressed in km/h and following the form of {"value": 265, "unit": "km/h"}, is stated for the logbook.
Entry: {"value": 135, "unit": "km/h"}
